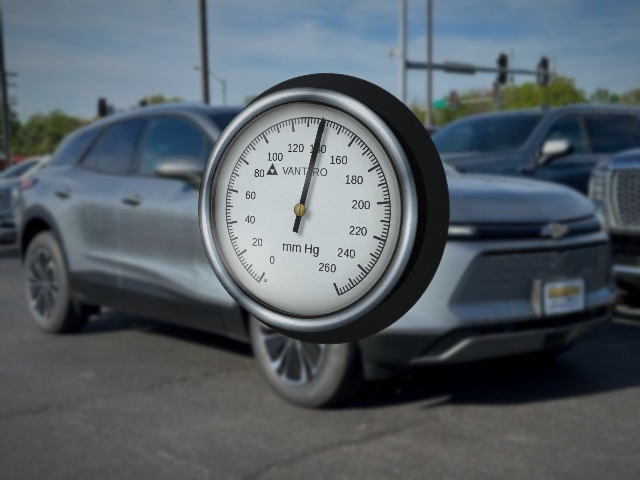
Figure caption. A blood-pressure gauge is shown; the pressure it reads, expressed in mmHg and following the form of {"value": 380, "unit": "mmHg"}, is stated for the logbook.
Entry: {"value": 140, "unit": "mmHg"}
